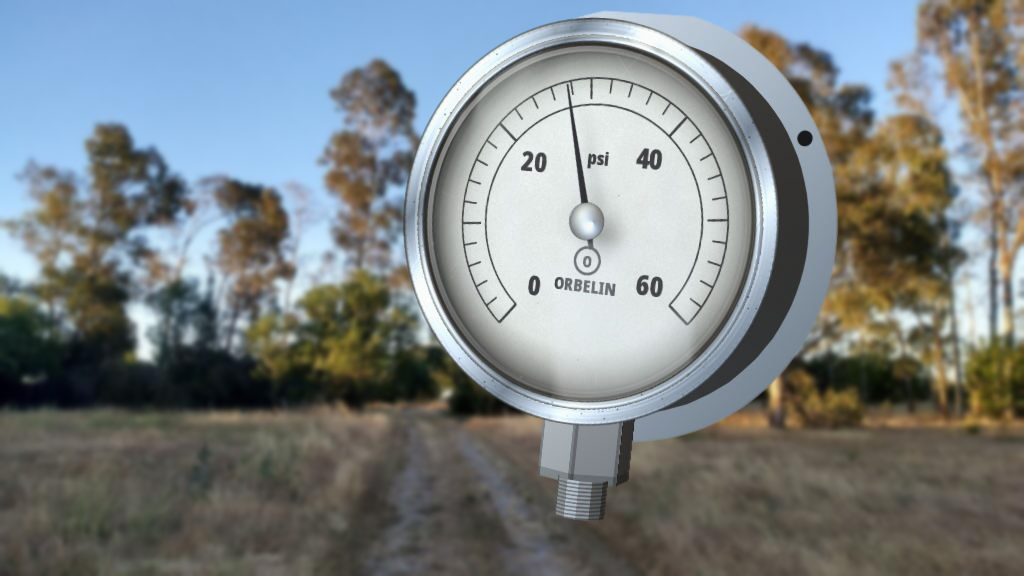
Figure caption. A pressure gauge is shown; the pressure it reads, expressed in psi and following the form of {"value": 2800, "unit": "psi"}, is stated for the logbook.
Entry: {"value": 28, "unit": "psi"}
